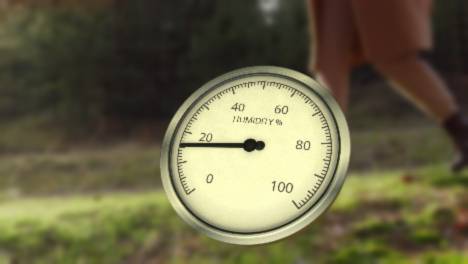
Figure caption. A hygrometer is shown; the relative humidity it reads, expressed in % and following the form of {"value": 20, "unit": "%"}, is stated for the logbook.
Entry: {"value": 15, "unit": "%"}
